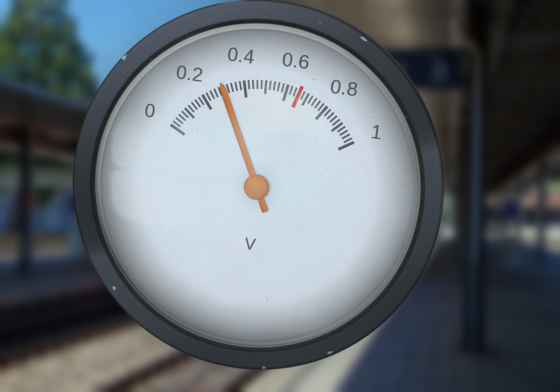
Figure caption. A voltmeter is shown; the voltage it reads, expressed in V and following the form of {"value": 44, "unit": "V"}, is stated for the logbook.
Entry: {"value": 0.3, "unit": "V"}
